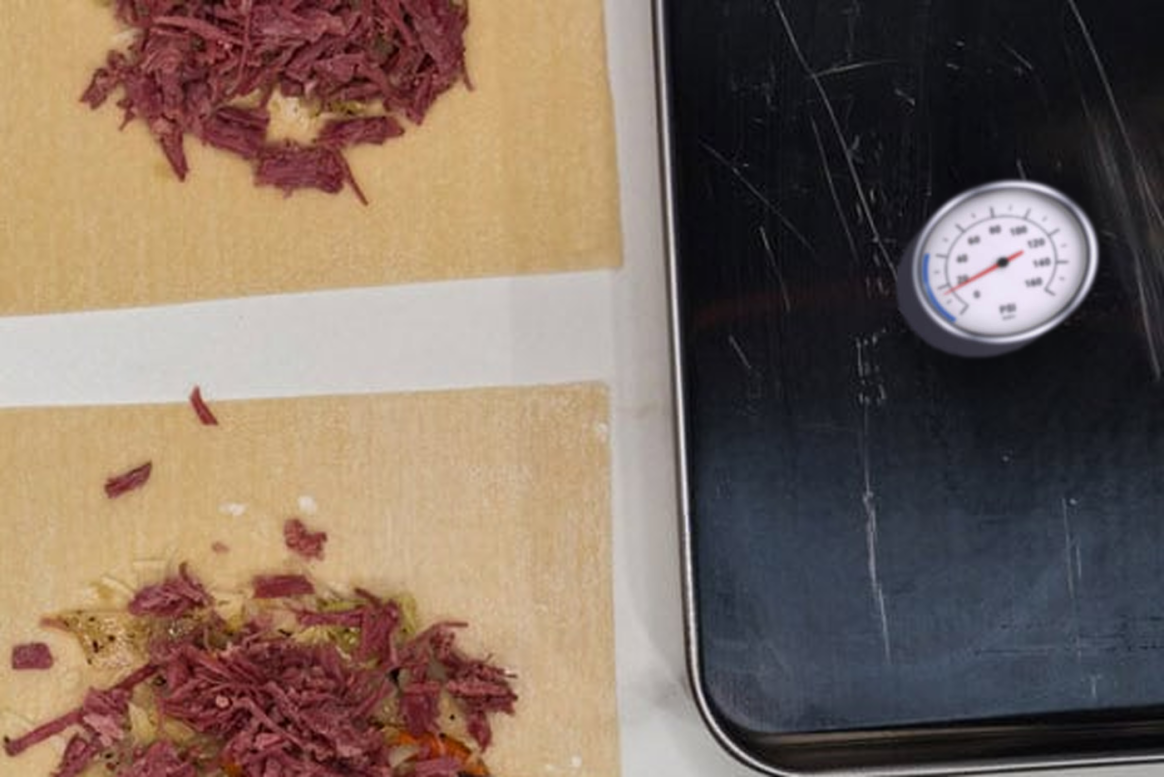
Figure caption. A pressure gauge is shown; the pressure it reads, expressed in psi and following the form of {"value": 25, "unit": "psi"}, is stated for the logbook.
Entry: {"value": 15, "unit": "psi"}
